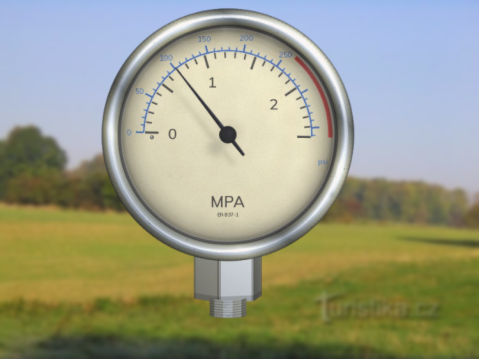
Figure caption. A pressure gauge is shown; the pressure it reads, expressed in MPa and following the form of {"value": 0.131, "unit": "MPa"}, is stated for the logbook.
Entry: {"value": 0.7, "unit": "MPa"}
